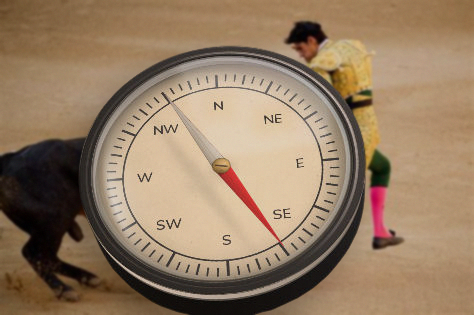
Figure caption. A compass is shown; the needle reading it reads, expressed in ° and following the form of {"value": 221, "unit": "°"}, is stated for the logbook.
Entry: {"value": 150, "unit": "°"}
